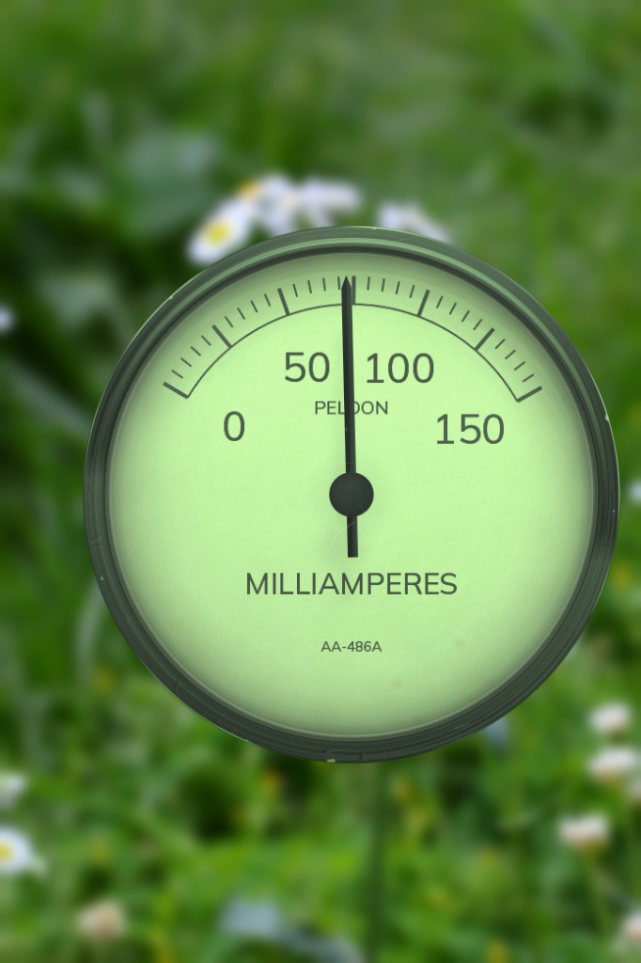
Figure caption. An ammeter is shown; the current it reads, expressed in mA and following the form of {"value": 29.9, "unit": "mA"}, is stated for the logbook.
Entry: {"value": 72.5, "unit": "mA"}
